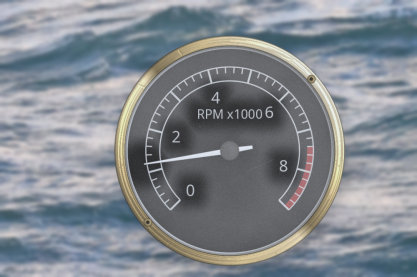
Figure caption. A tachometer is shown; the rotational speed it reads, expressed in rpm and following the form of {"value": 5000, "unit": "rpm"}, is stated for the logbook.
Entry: {"value": 1200, "unit": "rpm"}
